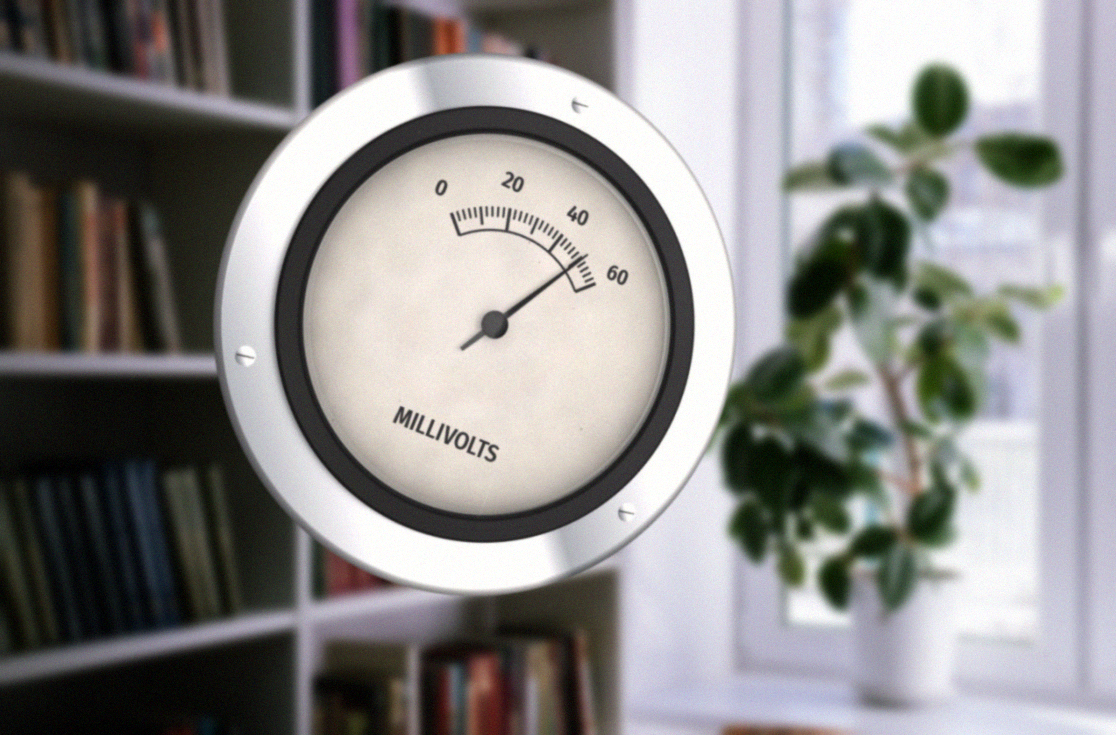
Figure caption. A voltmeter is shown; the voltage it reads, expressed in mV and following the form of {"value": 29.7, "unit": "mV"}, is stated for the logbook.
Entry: {"value": 50, "unit": "mV"}
